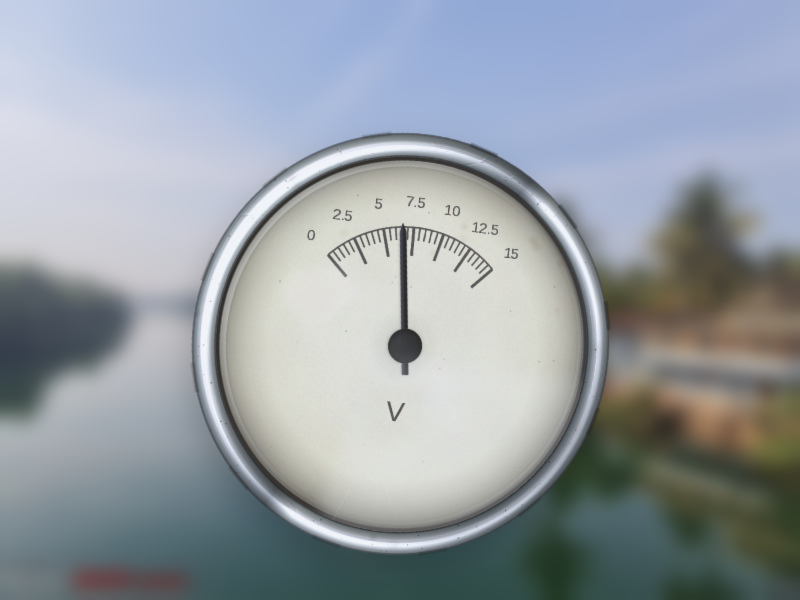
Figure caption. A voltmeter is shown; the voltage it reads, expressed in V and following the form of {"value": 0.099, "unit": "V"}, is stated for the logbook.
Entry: {"value": 6.5, "unit": "V"}
